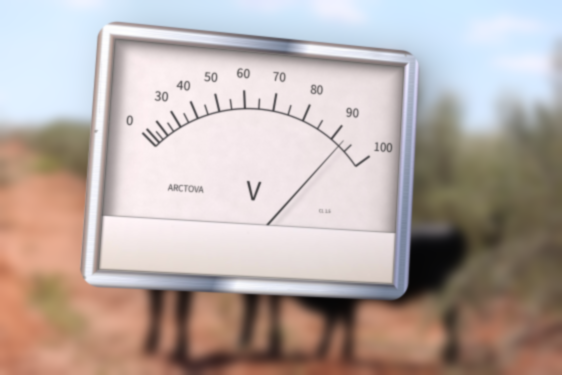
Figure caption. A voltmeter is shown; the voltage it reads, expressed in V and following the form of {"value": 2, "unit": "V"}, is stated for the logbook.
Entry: {"value": 92.5, "unit": "V"}
